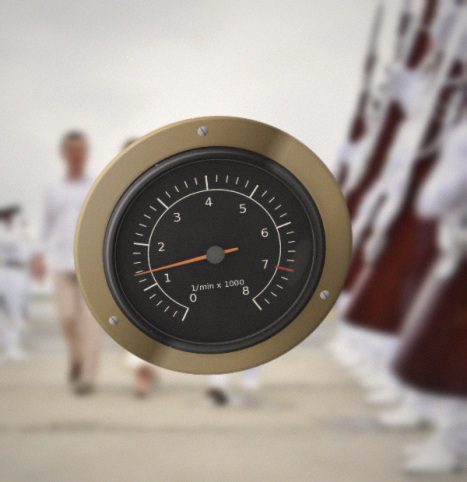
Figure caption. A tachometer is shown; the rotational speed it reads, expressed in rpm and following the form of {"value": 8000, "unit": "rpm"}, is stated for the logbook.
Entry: {"value": 1400, "unit": "rpm"}
